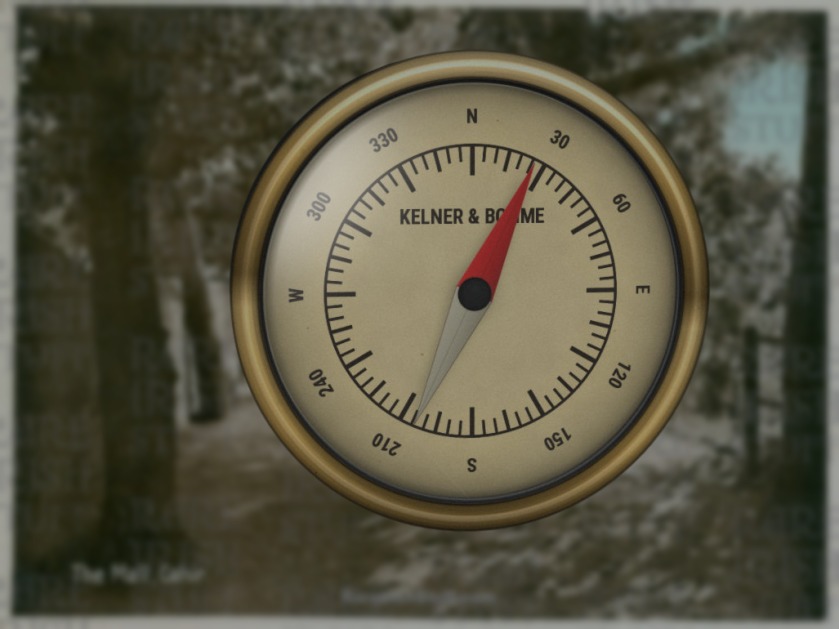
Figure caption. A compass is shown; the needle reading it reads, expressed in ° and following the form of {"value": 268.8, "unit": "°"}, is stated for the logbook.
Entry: {"value": 25, "unit": "°"}
